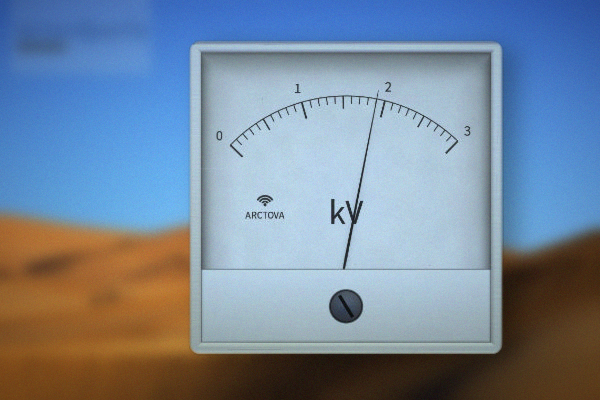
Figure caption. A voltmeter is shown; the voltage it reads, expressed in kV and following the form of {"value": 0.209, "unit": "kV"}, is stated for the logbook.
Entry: {"value": 1.9, "unit": "kV"}
